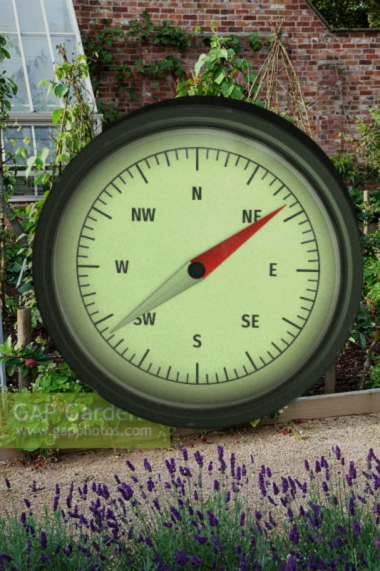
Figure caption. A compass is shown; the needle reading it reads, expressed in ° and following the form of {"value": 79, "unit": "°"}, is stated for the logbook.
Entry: {"value": 52.5, "unit": "°"}
